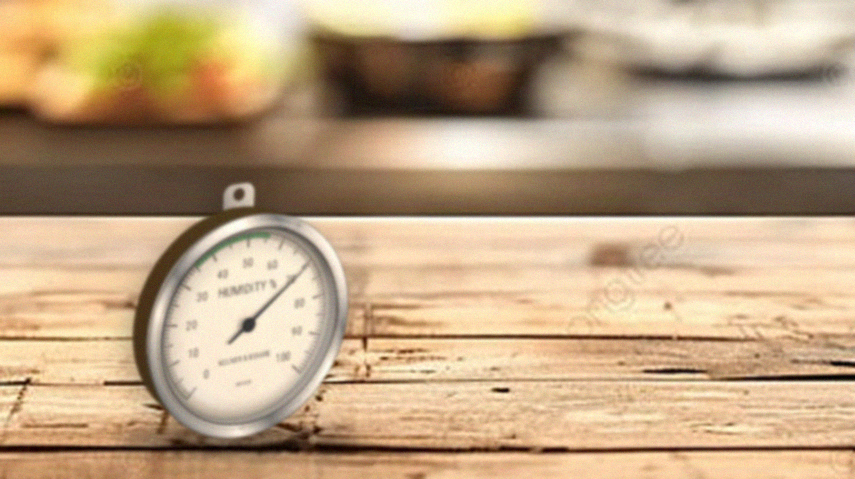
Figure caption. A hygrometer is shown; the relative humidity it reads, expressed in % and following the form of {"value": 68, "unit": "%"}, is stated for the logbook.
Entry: {"value": 70, "unit": "%"}
